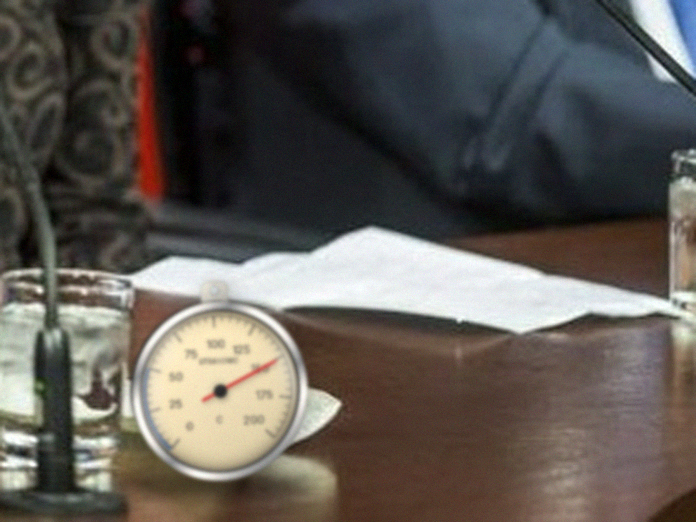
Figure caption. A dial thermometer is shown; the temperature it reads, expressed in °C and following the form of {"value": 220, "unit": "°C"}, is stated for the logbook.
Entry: {"value": 150, "unit": "°C"}
